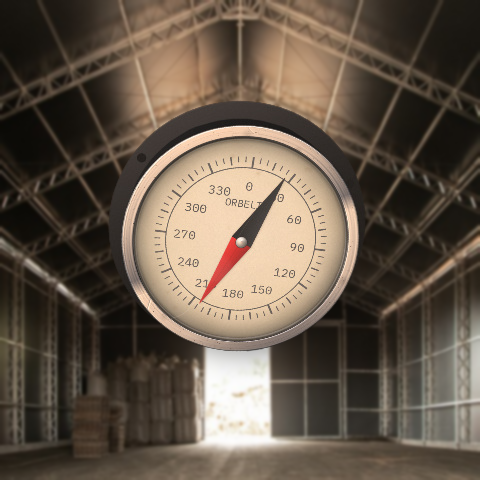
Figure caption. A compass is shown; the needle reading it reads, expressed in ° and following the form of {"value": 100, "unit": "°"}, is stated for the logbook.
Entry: {"value": 205, "unit": "°"}
